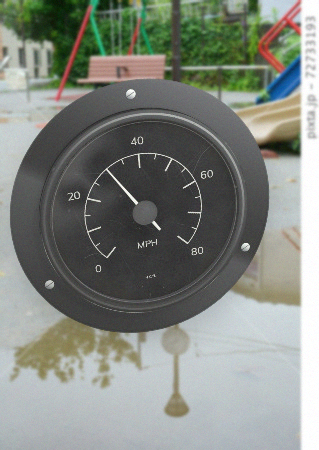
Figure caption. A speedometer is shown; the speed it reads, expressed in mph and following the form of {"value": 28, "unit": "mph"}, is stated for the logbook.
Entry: {"value": 30, "unit": "mph"}
